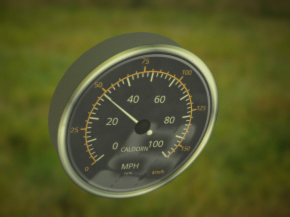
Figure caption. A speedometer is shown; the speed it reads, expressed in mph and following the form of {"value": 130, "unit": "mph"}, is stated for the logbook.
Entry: {"value": 30, "unit": "mph"}
